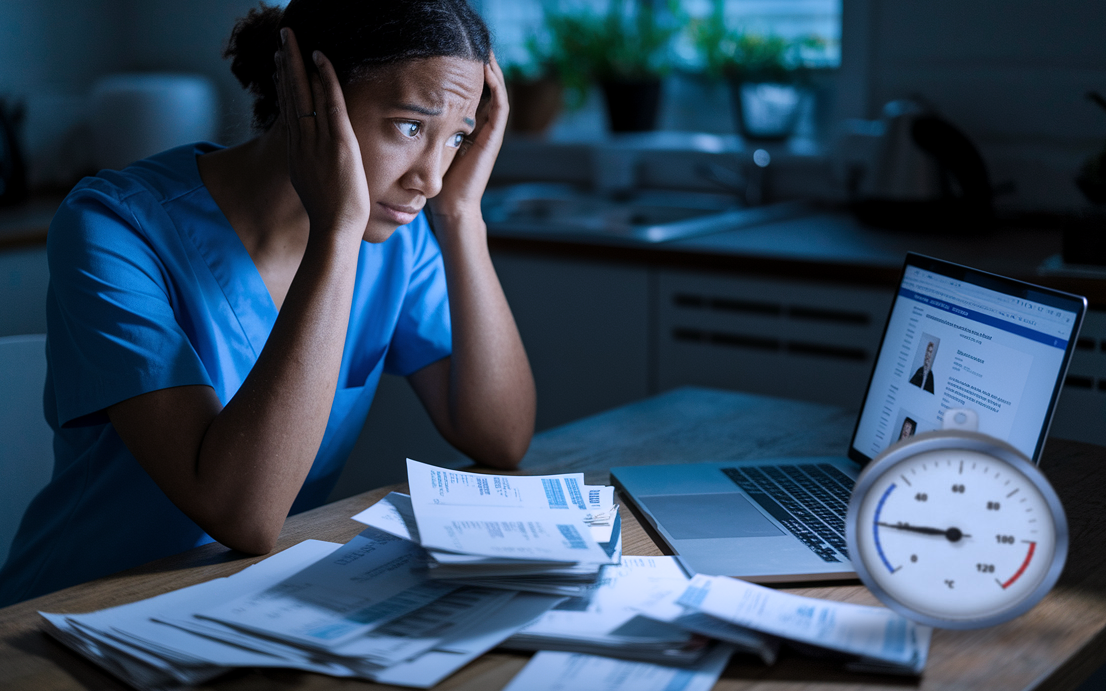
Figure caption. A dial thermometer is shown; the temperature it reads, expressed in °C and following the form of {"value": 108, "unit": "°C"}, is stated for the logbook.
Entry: {"value": 20, "unit": "°C"}
